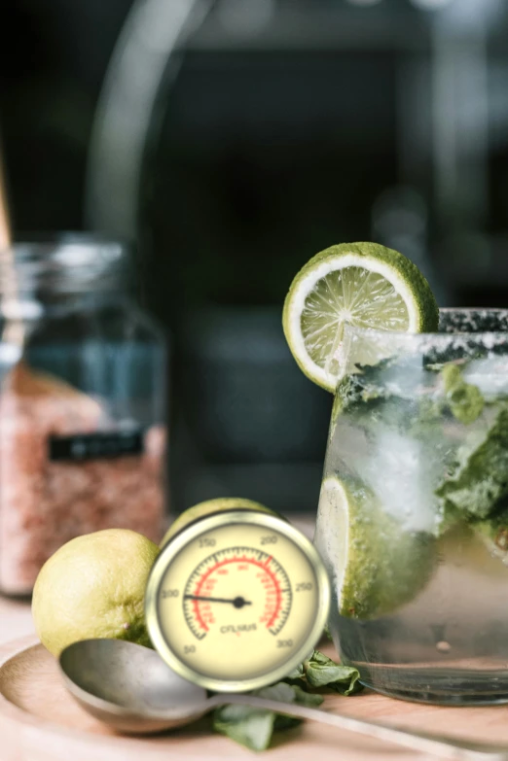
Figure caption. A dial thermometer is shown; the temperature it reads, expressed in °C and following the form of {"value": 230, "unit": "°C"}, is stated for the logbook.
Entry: {"value": 100, "unit": "°C"}
